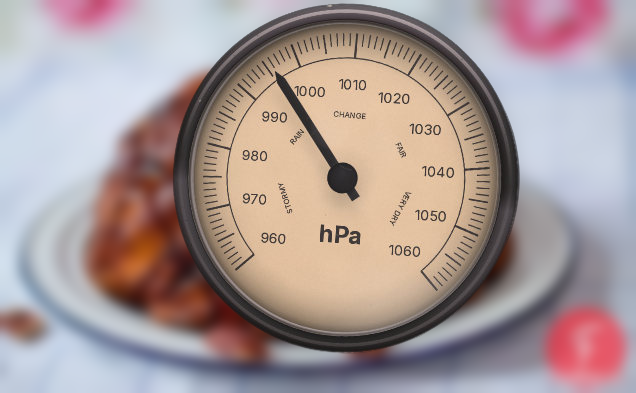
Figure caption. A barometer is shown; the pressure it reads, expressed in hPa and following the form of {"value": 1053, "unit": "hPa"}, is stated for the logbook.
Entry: {"value": 996, "unit": "hPa"}
